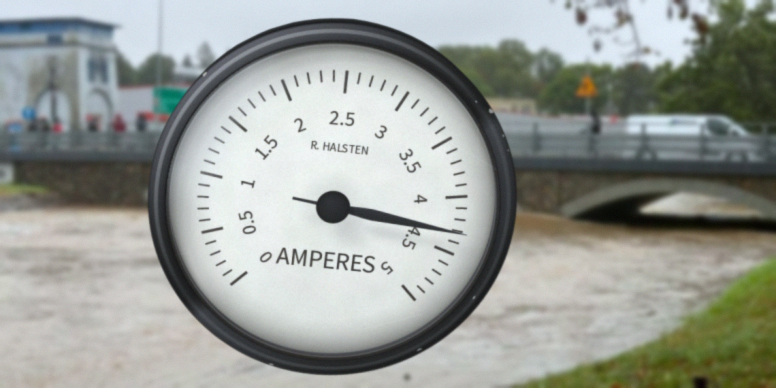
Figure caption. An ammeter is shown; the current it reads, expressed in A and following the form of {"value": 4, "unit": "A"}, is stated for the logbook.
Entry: {"value": 4.3, "unit": "A"}
